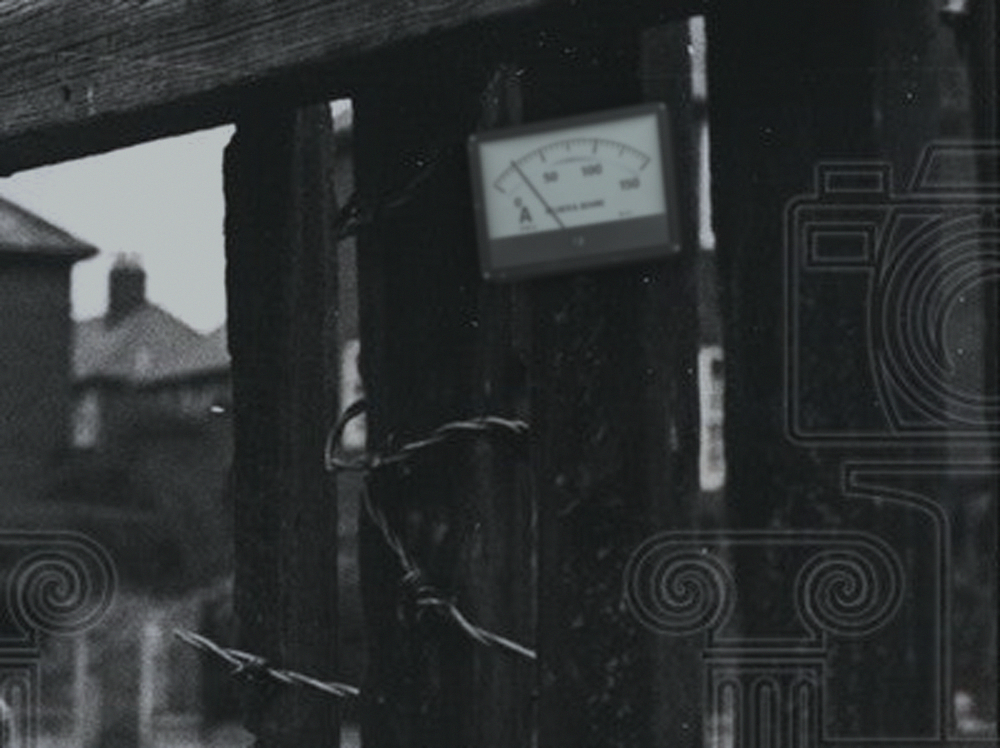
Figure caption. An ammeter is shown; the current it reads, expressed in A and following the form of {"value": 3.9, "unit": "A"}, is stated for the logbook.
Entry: {"value": 25, "unit": "A"}
